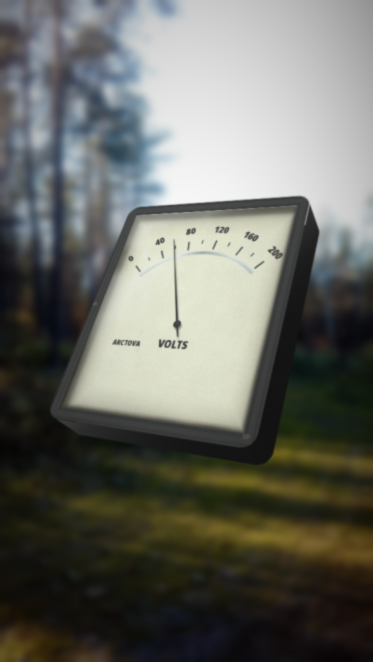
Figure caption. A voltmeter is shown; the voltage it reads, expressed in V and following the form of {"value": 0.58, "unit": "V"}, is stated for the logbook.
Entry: {"value": 60, "unit": "V"}
